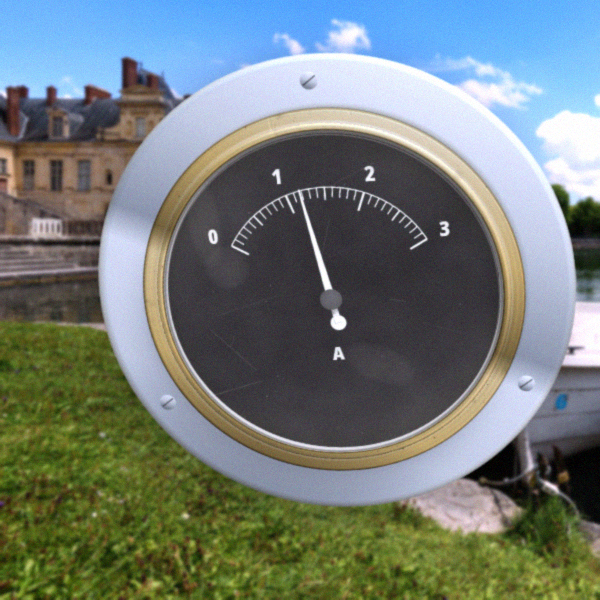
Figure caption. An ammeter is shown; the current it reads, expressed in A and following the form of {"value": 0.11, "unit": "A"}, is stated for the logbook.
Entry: {"value": 1.2, "unit": "A"}
